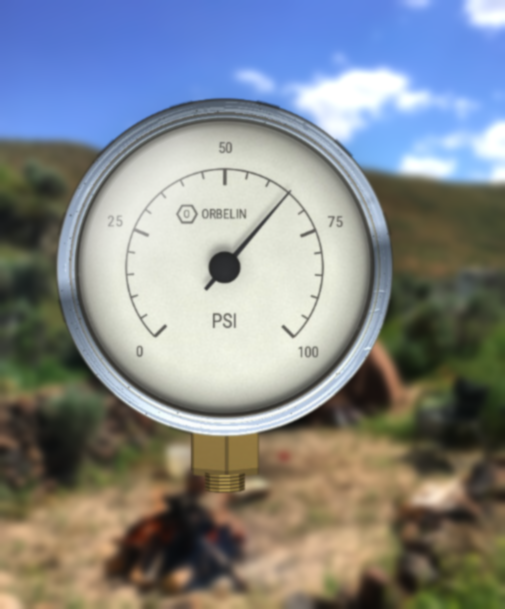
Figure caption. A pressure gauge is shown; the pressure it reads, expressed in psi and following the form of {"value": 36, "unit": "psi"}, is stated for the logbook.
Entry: {"value": 65, "unit": "psi"}
